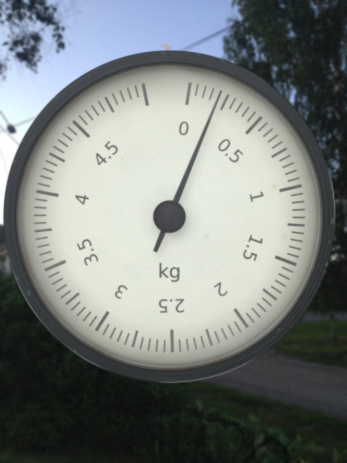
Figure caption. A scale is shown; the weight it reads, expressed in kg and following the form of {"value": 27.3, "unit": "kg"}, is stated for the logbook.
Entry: {"value": 0.2, "unit": "kg"}
